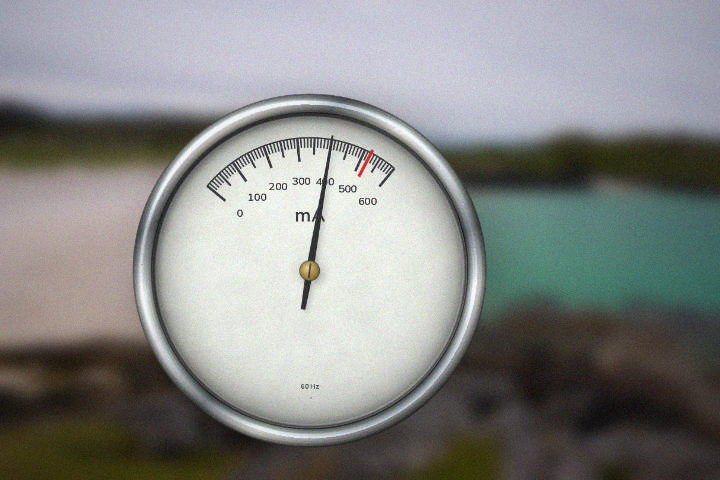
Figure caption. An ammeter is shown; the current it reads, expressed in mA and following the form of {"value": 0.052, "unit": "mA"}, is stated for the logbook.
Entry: {"value": 400, "unit": "mA"}
